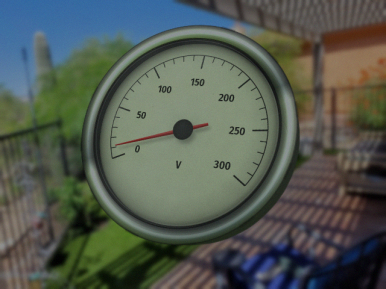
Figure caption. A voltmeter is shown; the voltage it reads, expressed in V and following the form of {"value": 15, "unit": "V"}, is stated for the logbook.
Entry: {"value": 10, "unit": "V"}
